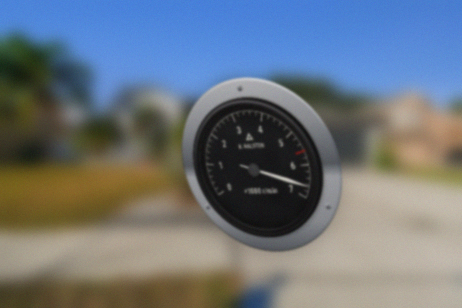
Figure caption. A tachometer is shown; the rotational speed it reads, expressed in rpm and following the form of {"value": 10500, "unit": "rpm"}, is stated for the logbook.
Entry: {"value": 6600, "unit": "rpm"}
